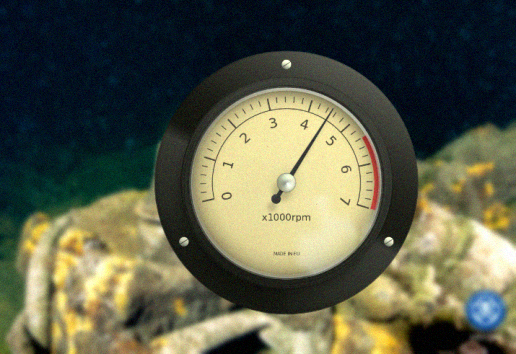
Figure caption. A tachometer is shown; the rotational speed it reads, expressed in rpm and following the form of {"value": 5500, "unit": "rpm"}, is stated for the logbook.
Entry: {"value": 4500, "unit": "rpm"}
